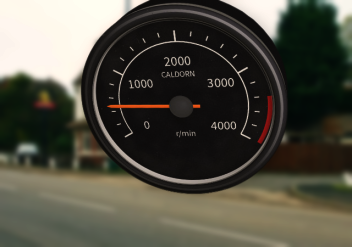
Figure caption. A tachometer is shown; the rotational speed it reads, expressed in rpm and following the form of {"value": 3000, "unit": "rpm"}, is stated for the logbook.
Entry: {"value": 500, "unit": "rpm"}
